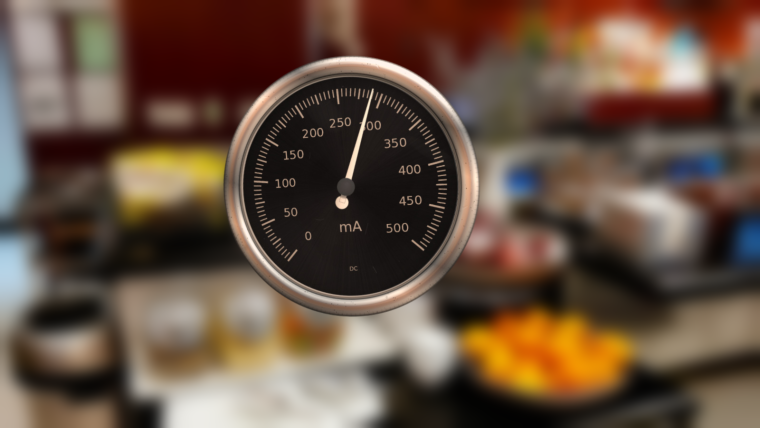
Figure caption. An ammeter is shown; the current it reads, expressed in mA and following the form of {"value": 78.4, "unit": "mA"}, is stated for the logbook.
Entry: {"value": 290, "unit": "mA"}
